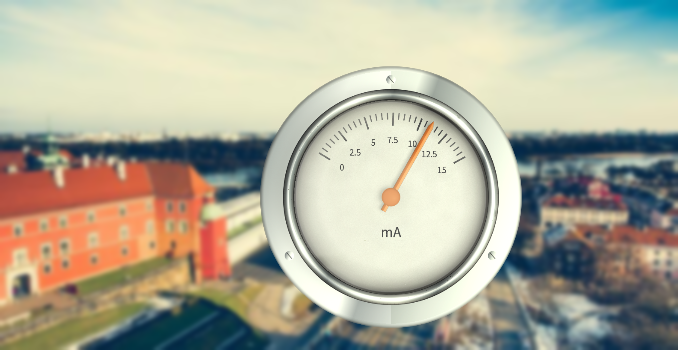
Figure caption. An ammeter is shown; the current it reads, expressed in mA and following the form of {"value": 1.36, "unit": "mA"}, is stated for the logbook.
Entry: {"value": 11, "unit": "mA"}
